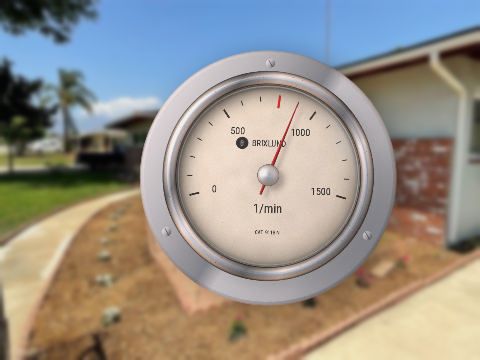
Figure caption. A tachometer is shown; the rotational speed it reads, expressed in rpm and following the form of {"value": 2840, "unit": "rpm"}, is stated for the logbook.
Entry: {"value": 900, "unit": "rpm"}
